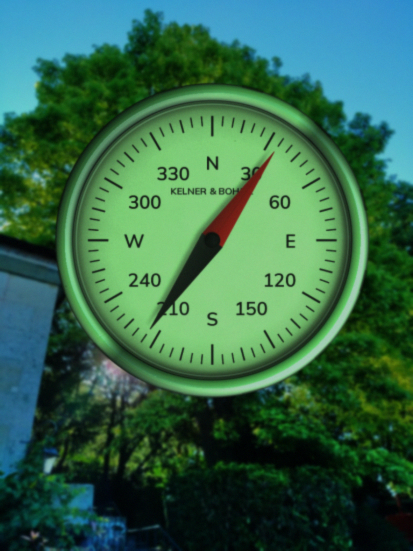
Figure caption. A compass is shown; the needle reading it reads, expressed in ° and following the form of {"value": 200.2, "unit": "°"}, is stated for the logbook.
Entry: {"value": 35, "unit": "°"}
